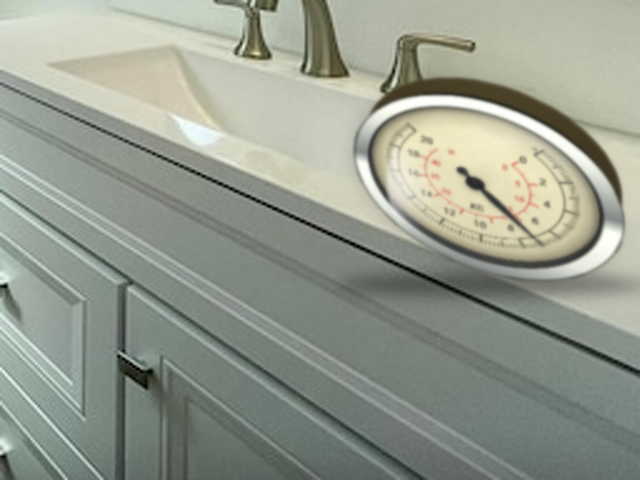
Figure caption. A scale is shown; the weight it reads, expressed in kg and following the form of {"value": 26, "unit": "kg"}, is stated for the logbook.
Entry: {"value": 7, "unit": "kg"}
